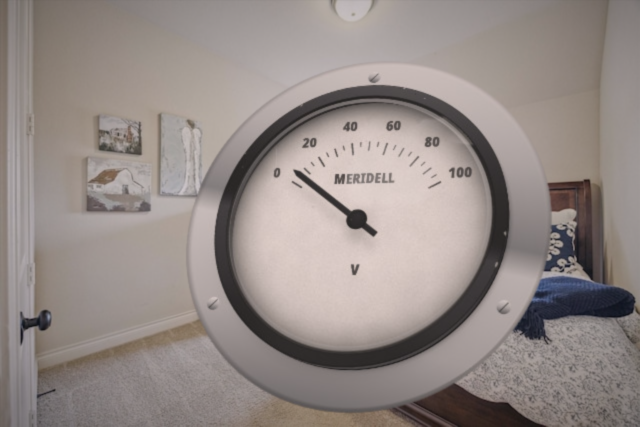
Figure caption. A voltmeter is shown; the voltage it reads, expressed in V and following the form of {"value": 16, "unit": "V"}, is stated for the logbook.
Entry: {"value": 5, "unit": "V"}
